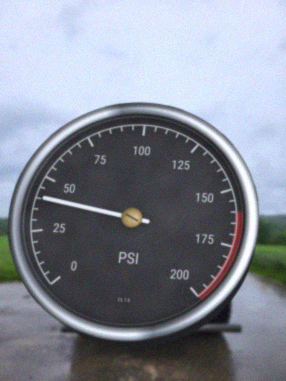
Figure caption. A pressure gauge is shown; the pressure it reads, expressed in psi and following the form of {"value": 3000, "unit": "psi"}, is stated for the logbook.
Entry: {"value": 40, "unit": "psi"}
